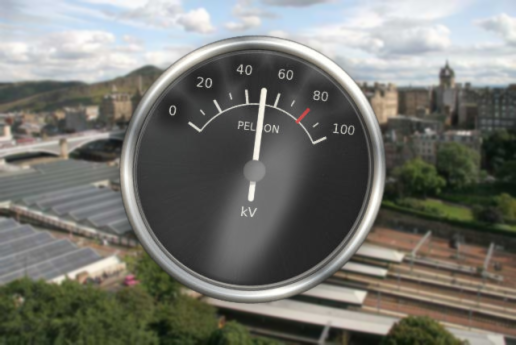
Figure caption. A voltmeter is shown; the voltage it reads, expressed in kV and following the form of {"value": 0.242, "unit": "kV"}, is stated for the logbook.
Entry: {"value": 50, "unit": "kV"}
